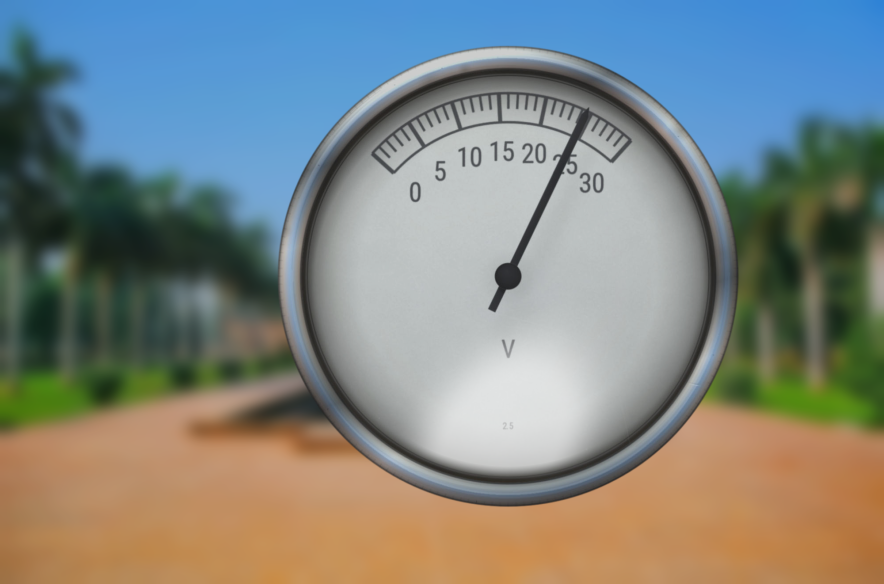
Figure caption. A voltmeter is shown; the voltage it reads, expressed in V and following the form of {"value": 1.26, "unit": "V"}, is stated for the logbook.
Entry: {"value": 24.5, "unit": "V"}
